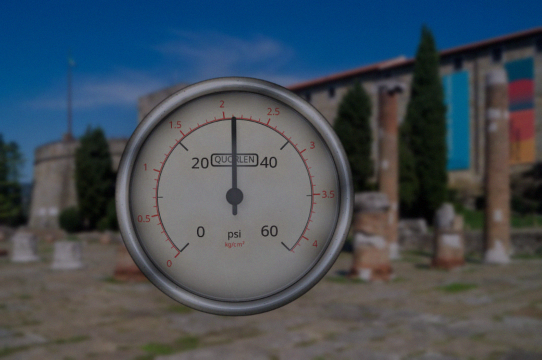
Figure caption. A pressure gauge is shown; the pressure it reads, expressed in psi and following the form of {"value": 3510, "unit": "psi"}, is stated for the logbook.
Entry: {"value": 30, "unit": "psi"}
